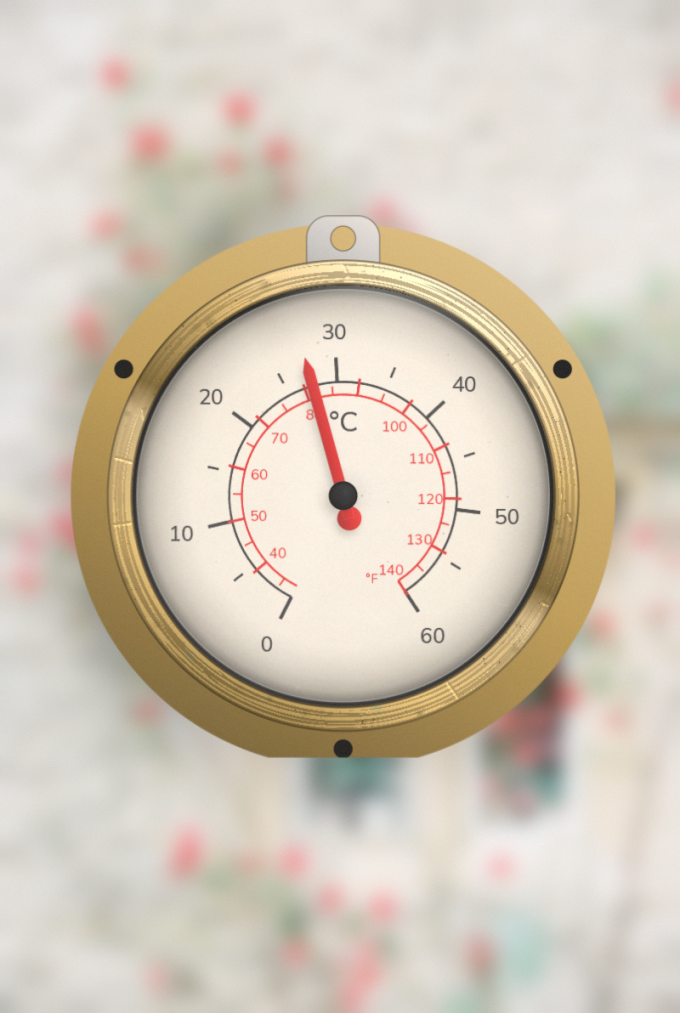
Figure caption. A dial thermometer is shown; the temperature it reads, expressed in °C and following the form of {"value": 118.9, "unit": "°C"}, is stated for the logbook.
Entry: {"value": 27.5, "unit": "°C"}
